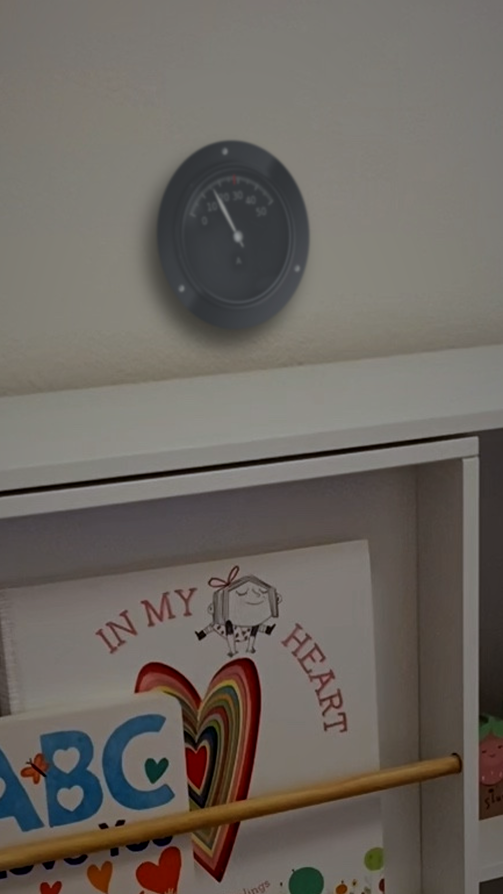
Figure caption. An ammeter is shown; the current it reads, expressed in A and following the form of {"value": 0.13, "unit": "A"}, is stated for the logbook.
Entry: {"value": 15, "unit": "A"}
